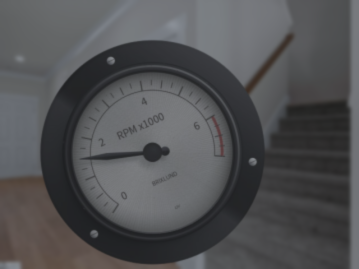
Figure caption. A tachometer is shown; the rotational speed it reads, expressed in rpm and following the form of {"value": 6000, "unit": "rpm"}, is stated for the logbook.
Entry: {"value": 1500, "unit": "rpm"}
